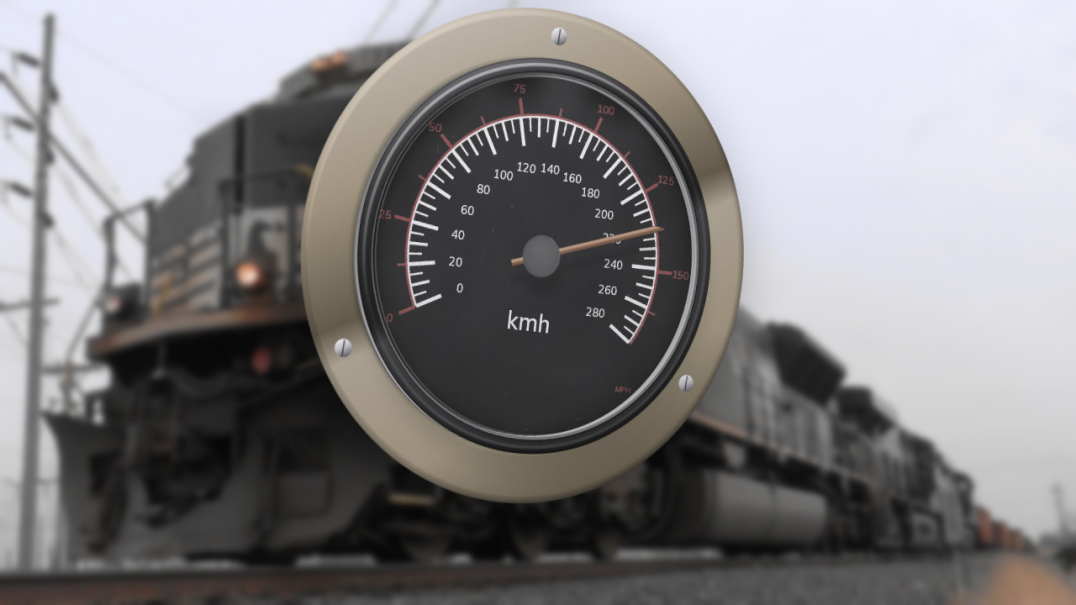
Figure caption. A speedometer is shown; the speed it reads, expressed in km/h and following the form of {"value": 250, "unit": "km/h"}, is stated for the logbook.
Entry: {"value": 220, "unit": "km/h"}
